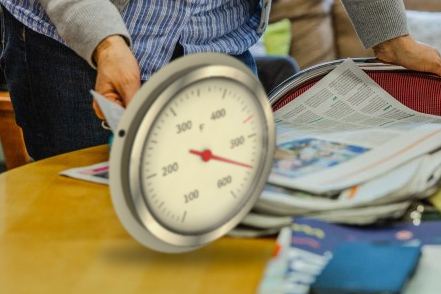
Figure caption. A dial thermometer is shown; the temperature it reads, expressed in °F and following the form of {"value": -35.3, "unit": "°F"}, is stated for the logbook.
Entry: {"value": 550, "unit": "°F"}
